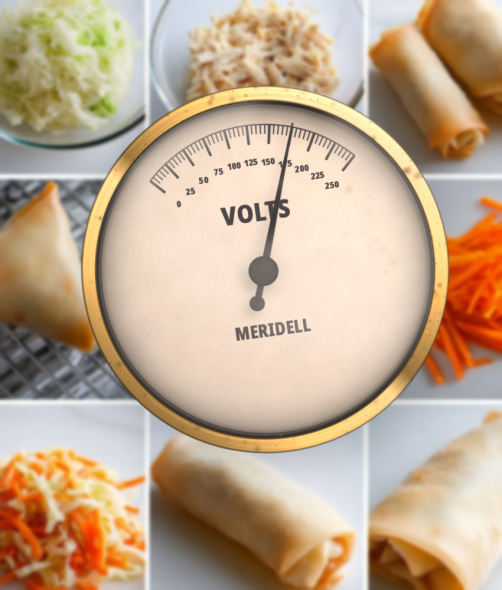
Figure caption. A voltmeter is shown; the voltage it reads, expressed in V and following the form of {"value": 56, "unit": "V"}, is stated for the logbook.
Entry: {"value": 175, "unit": "V"}
